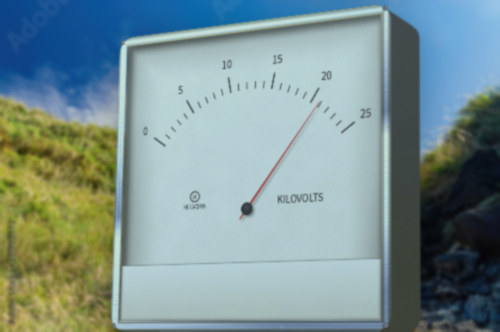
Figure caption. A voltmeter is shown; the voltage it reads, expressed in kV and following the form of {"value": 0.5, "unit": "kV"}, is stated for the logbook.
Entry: {"value": 21, "unit": "kV"}
